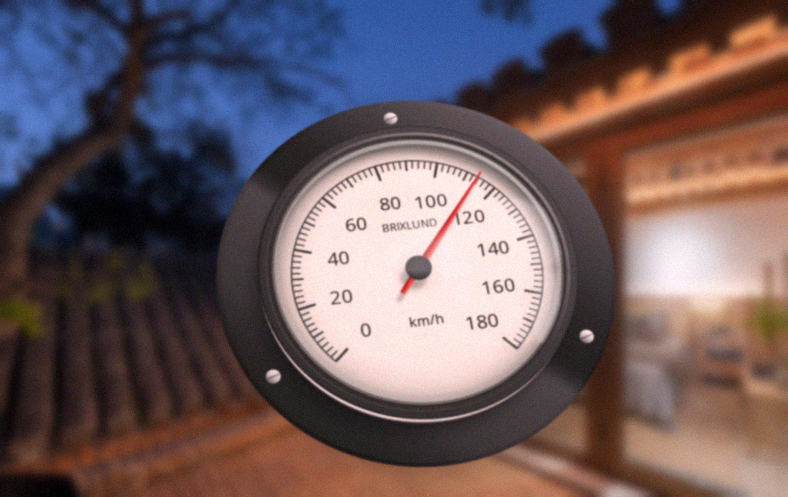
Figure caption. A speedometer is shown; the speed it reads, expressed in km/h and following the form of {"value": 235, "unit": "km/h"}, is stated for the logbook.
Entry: {"value": 114, "unit": "km/h"}
